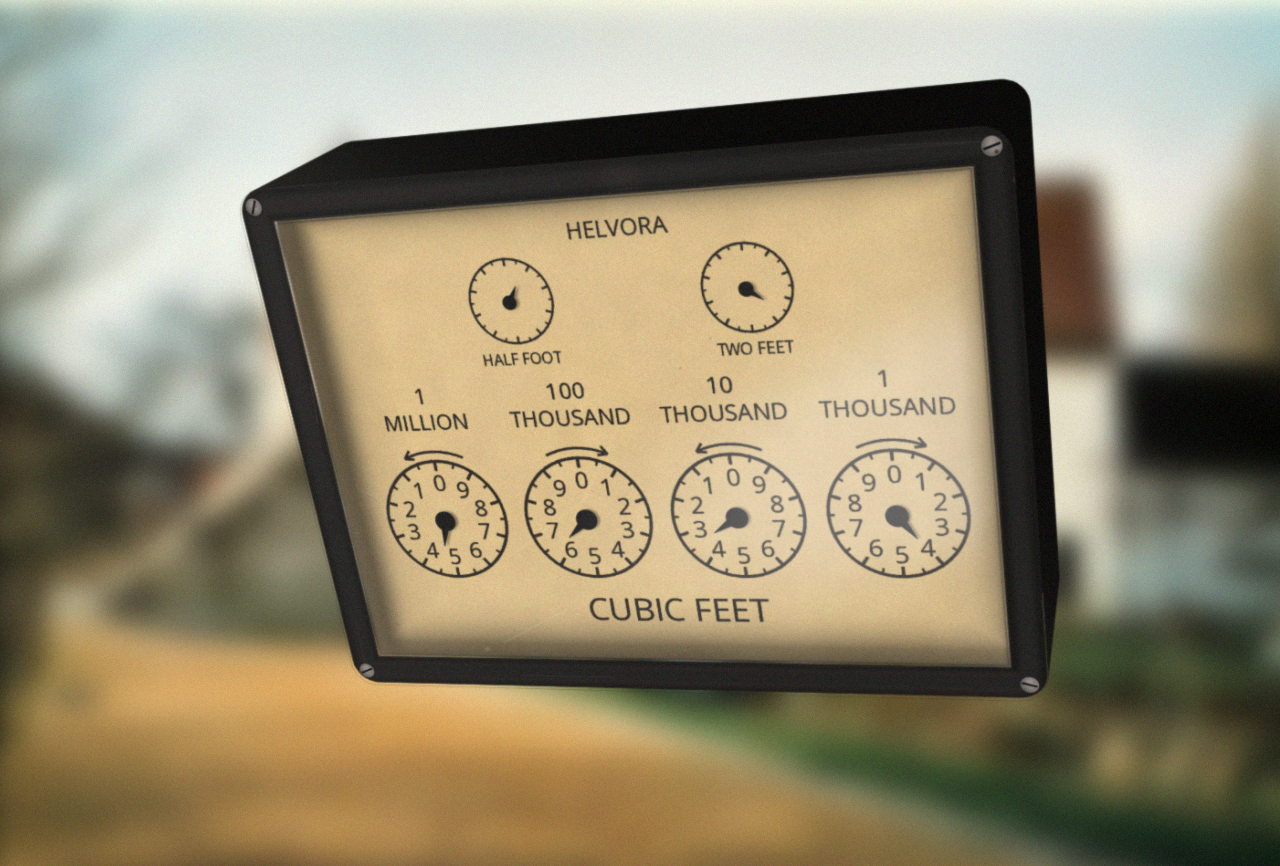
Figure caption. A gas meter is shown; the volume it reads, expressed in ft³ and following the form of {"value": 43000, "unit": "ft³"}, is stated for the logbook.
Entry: {"value": 463400, "unit": "ft³"}
